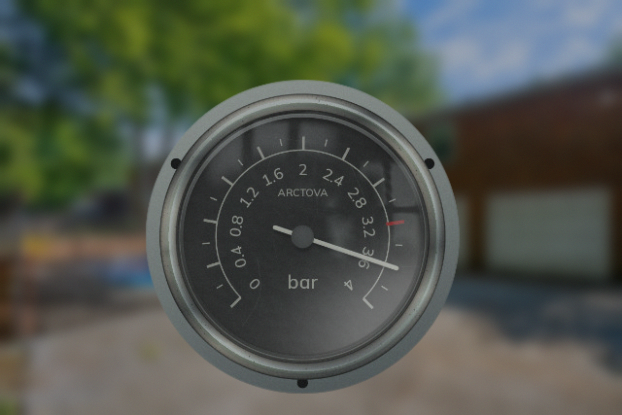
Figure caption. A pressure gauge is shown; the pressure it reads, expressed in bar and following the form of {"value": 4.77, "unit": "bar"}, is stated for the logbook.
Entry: {"value": 3.6, "unit": "bar"}
